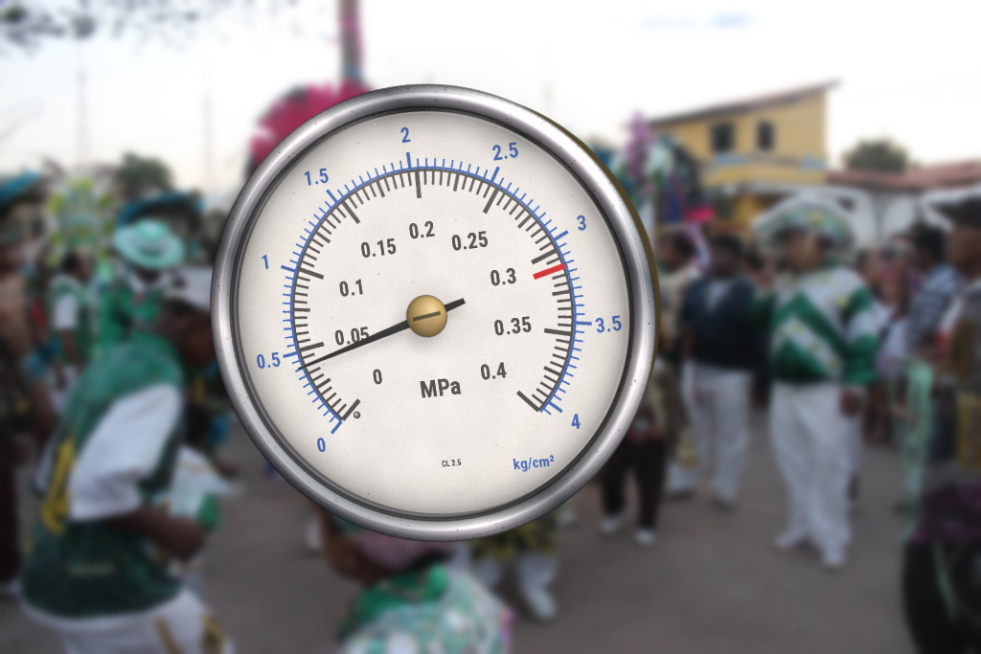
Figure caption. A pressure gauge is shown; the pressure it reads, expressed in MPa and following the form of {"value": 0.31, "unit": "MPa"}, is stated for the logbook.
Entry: {"value": 0.04, "unit": "MPa"}
